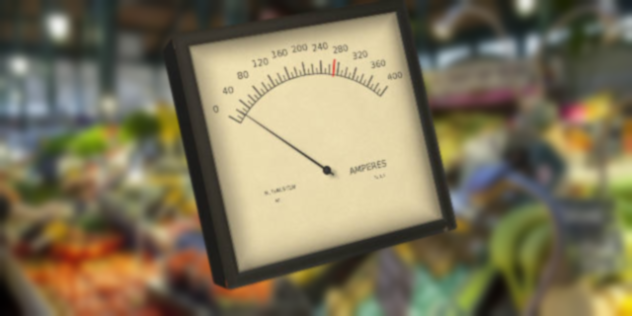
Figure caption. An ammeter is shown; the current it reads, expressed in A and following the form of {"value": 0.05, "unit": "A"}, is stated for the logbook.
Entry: {"value": 20, "unit": "A"}
